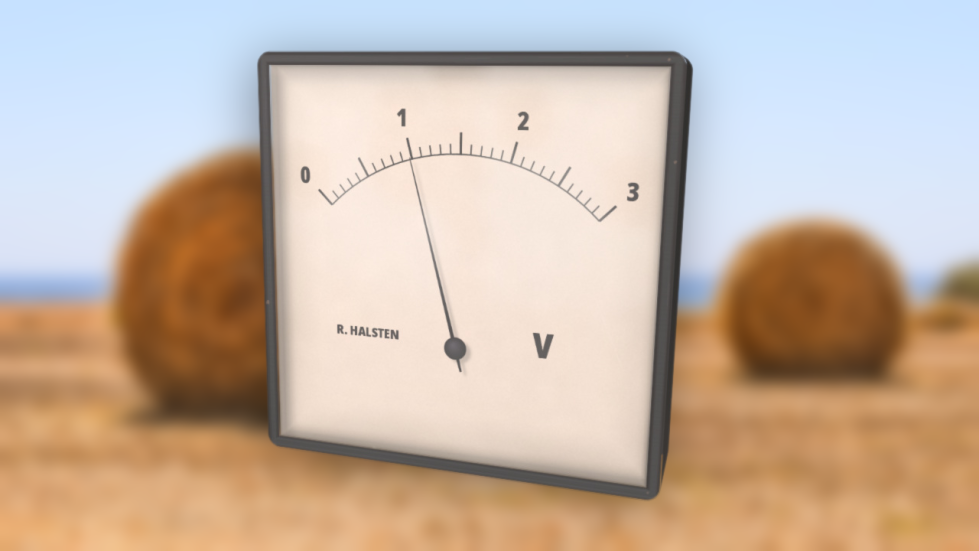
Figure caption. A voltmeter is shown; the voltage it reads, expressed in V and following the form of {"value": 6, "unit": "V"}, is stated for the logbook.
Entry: {"value": 1, "unit": "V"}
